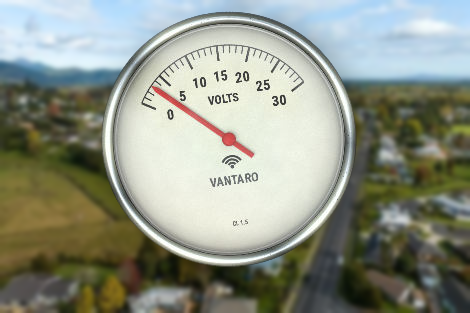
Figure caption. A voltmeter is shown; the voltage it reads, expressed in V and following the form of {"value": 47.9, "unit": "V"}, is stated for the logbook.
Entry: {"value": 3, "unit": "V"}
